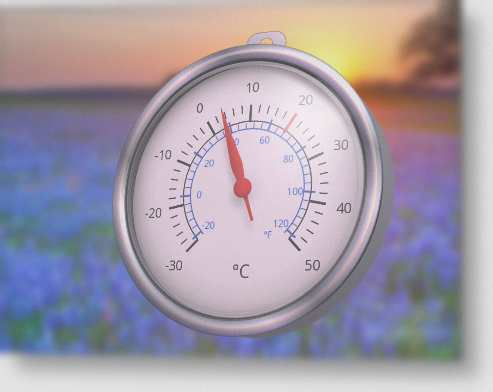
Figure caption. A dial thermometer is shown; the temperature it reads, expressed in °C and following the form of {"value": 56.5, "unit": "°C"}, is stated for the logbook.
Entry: {"value": 4, "unit": "°C"}
